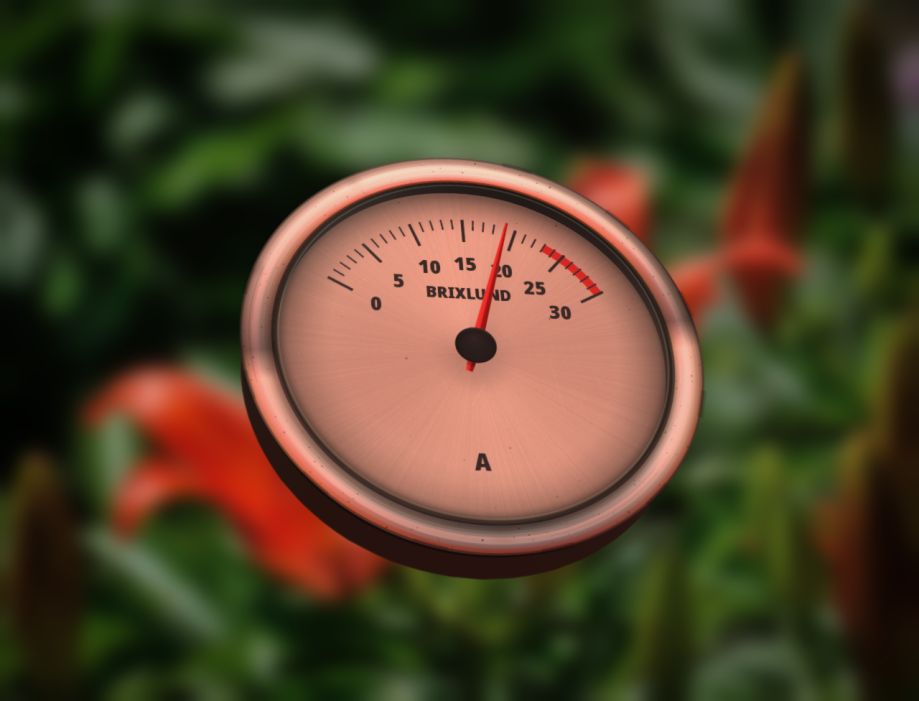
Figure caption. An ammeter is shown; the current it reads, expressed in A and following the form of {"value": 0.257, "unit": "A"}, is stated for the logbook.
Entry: {"value": 19, "unit": "A"}
